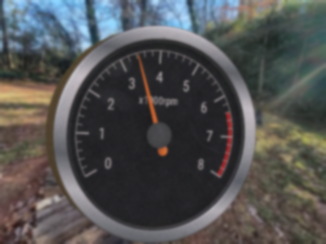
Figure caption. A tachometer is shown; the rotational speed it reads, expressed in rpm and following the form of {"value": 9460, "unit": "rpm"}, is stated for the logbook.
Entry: {"value": 3400, "unit": "rpm"}
